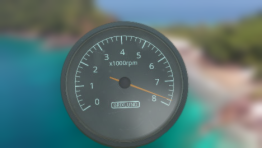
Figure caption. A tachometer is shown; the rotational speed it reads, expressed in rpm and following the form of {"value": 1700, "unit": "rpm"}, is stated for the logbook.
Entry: {"value": 7800, "unit": "rpm"}
